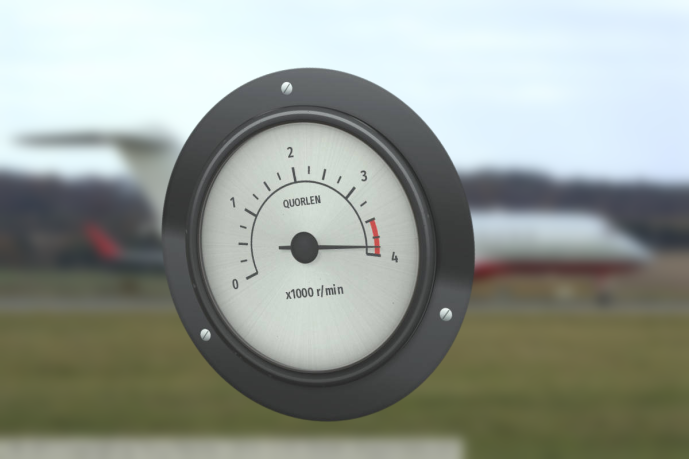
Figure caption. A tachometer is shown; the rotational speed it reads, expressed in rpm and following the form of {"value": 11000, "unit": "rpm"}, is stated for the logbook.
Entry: {"value": 3875, "unit": "rpm"}
